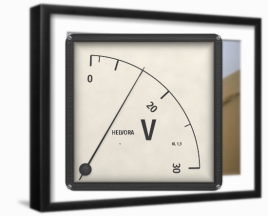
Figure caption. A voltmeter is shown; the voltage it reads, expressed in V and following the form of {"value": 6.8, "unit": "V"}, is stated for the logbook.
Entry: {"value": 15, "unit": "V"}
